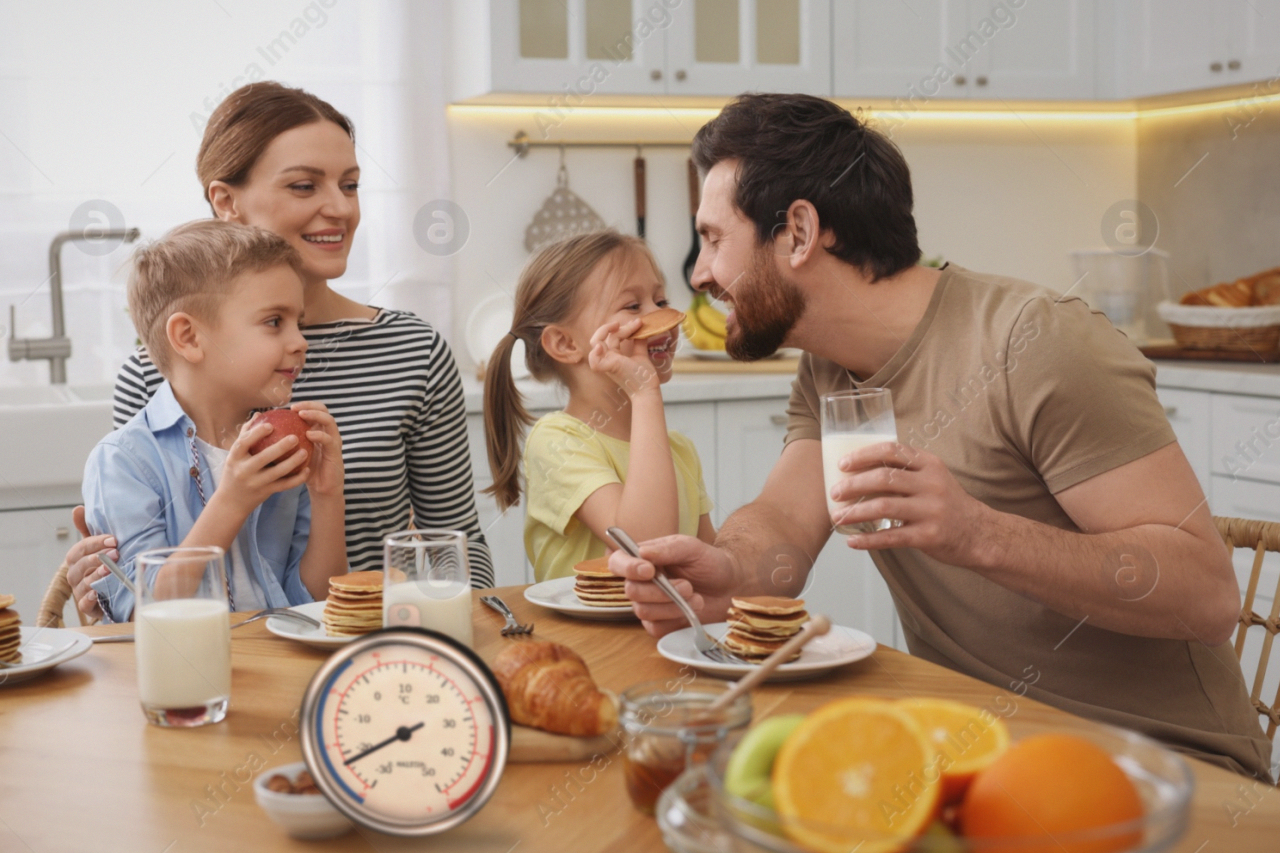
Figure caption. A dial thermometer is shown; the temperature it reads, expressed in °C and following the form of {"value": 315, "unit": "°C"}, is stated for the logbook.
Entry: {"value": -22, "unit": "°C"}
